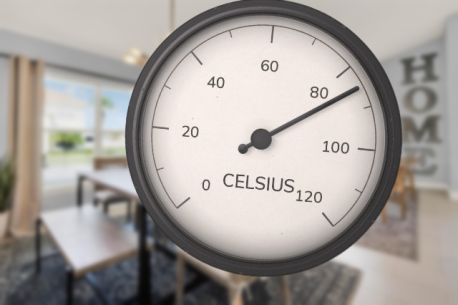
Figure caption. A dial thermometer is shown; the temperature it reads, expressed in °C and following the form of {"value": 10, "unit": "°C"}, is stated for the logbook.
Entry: {"value": 85, "unit": "°C"}
